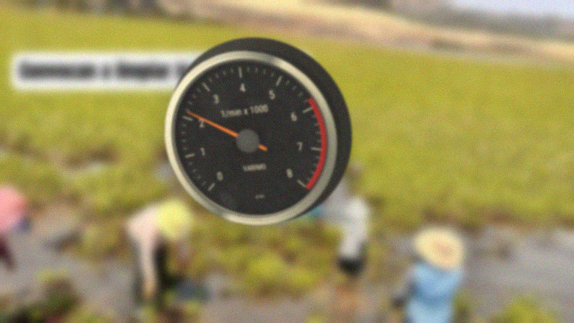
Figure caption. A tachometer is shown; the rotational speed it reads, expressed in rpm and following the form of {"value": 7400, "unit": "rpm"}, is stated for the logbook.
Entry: {"value": 2200, "unit": "rpm"}
